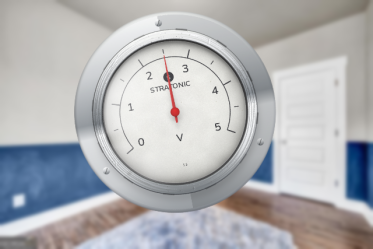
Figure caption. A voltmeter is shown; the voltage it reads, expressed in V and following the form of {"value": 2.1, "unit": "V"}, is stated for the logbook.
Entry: {"value": 2.5, "unit": "V"}
